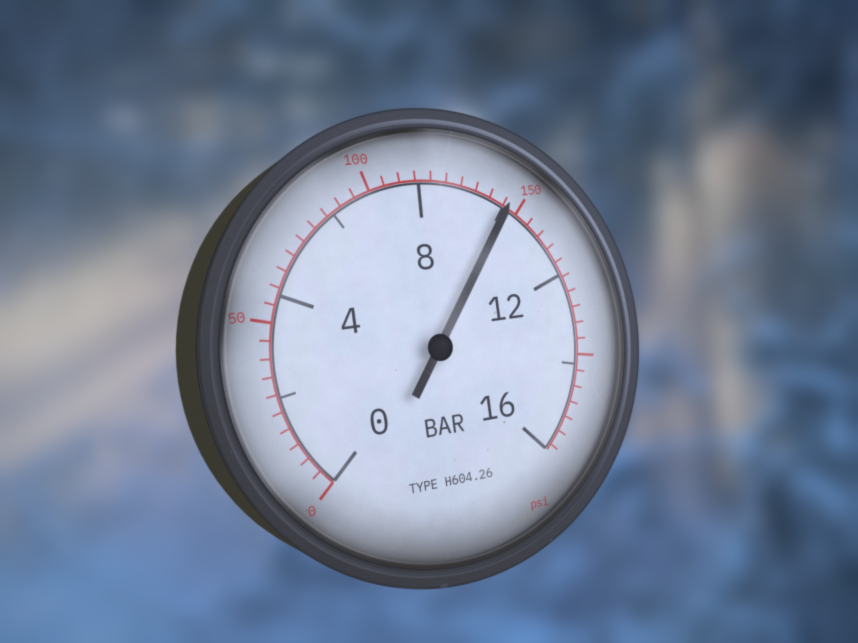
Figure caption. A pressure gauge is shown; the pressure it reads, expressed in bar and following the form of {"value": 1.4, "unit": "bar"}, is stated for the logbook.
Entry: {"value": 10, "unit": "bar"}
